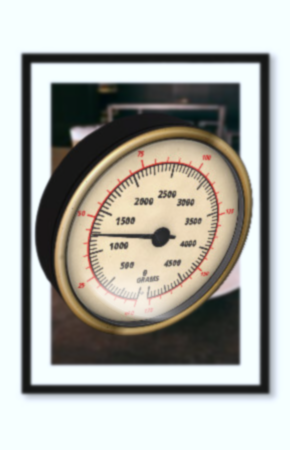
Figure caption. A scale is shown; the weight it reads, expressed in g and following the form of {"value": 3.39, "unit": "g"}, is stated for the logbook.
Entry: {"value": 1250, "unit": "g"}
